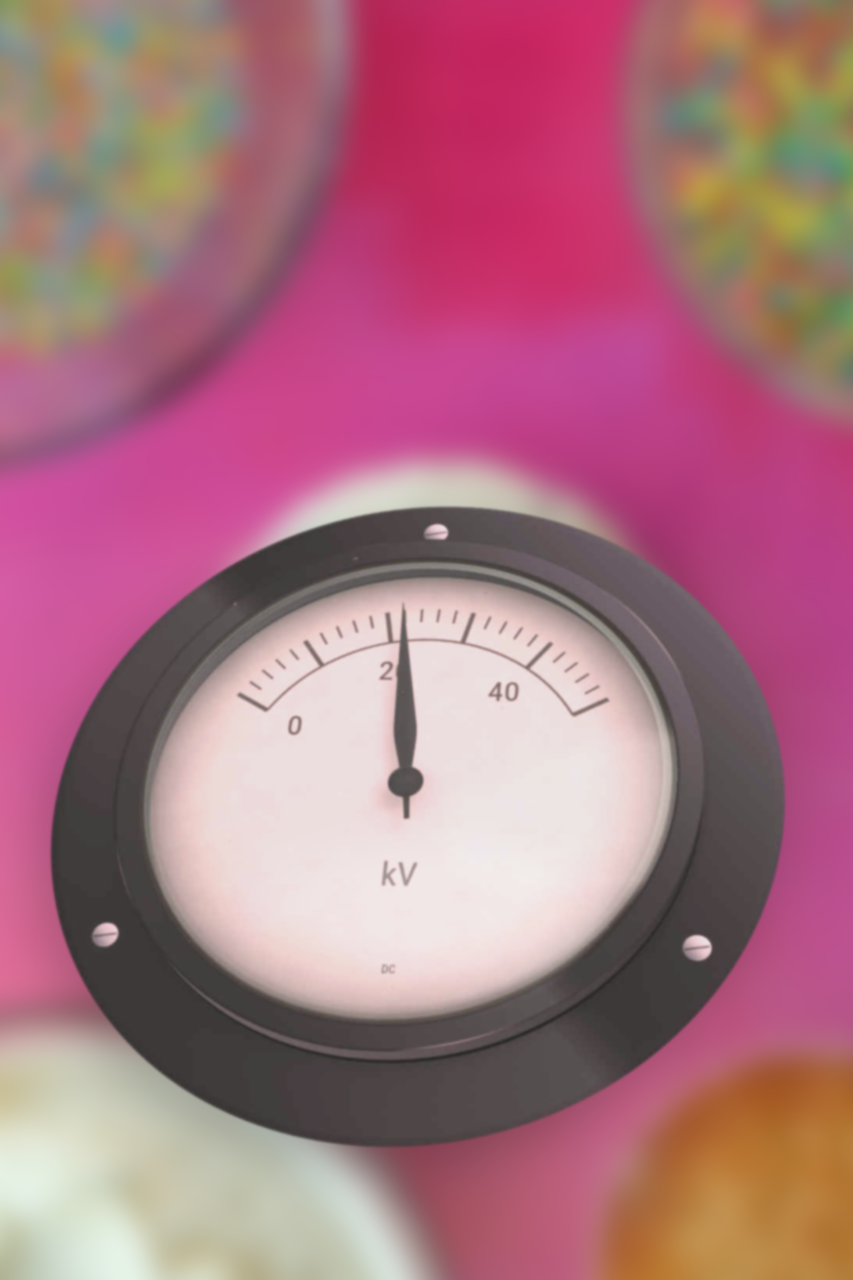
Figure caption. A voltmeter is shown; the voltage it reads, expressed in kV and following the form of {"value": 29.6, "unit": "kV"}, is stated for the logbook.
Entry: {"value": 22, "unit": "kV"}
